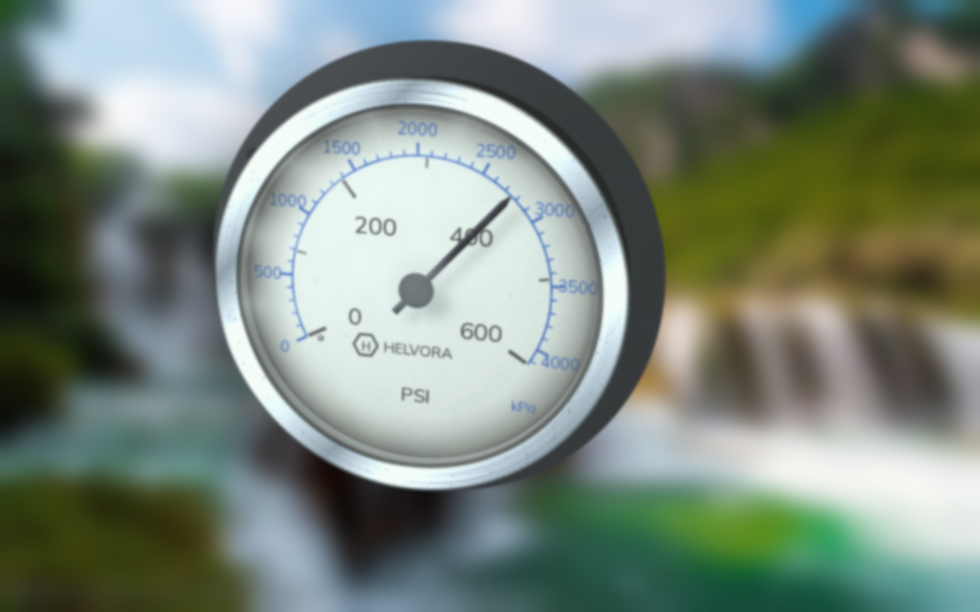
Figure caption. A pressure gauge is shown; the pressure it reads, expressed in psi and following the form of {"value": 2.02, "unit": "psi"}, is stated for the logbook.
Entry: {"value": 400, "unit": "psi"}
